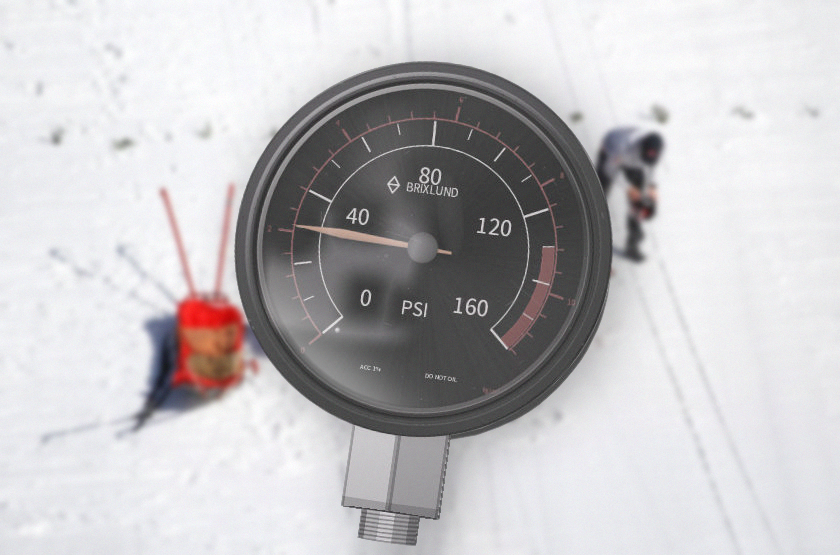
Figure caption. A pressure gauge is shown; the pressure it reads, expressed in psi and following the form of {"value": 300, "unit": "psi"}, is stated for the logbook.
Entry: {"value": 30, "unit": "psi"}
